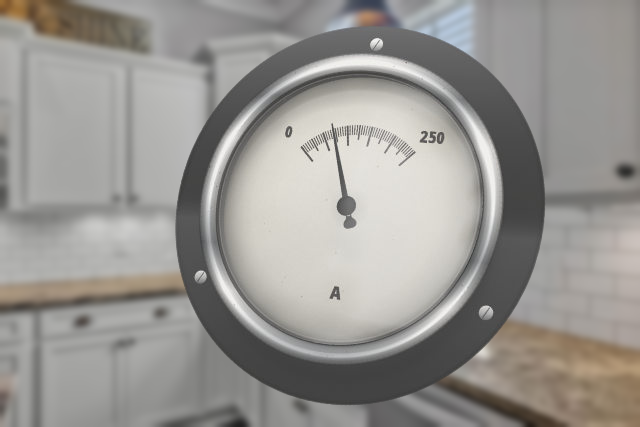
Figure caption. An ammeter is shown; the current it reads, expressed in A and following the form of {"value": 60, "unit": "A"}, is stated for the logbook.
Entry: {"value": 75, "unit": "A"}
